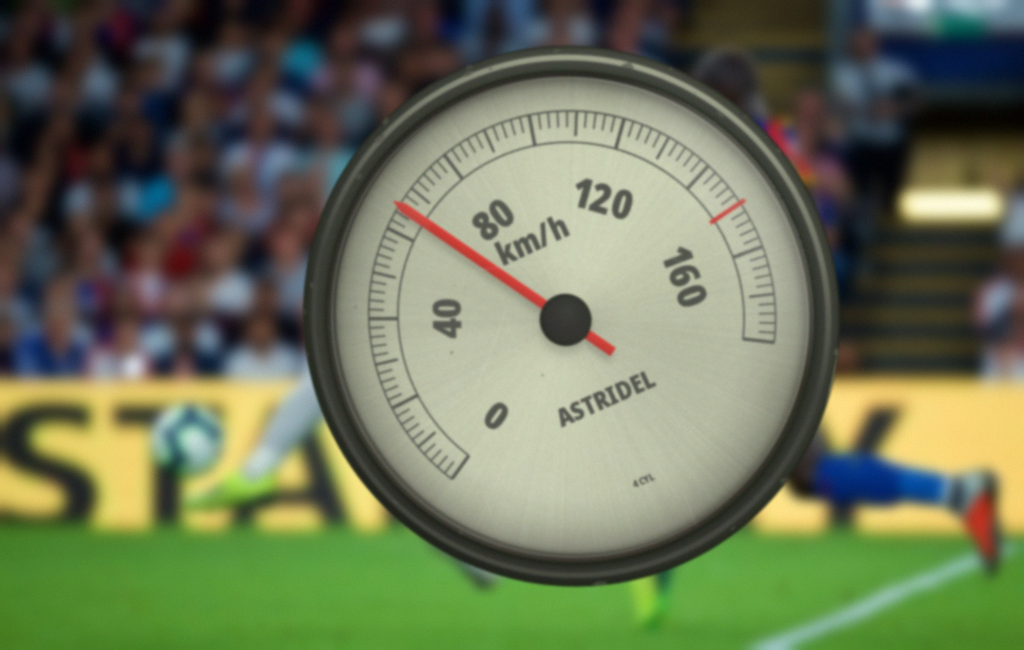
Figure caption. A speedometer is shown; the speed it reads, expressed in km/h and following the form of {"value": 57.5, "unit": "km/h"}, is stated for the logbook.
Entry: {"value": 66, "unit": "km/h"}
